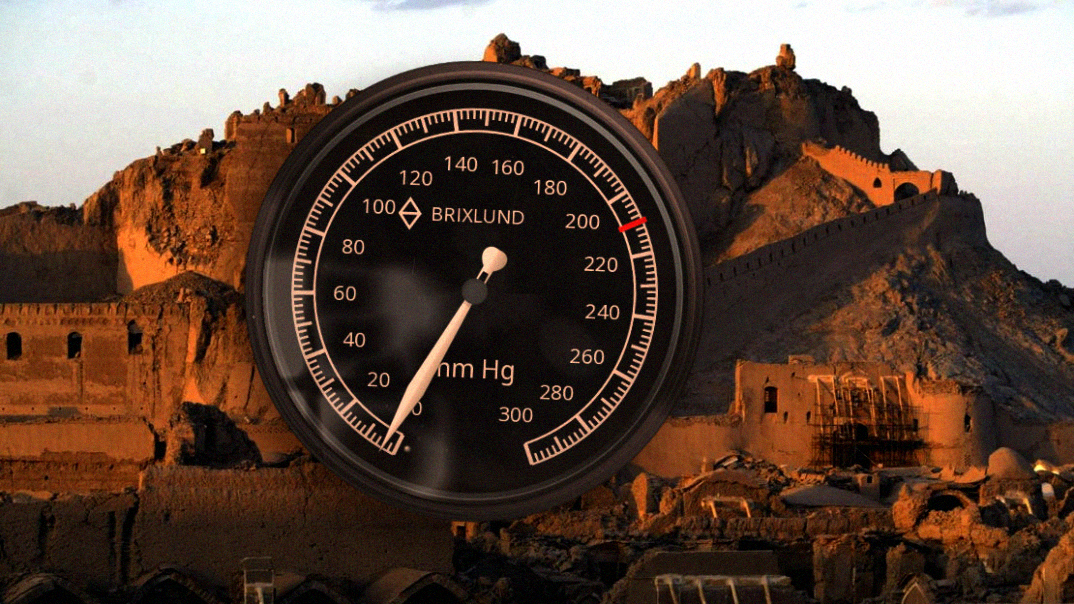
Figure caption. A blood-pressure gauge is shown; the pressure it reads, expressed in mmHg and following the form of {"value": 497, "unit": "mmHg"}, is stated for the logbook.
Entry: {"value": 4, "unit": "mmHg"}
